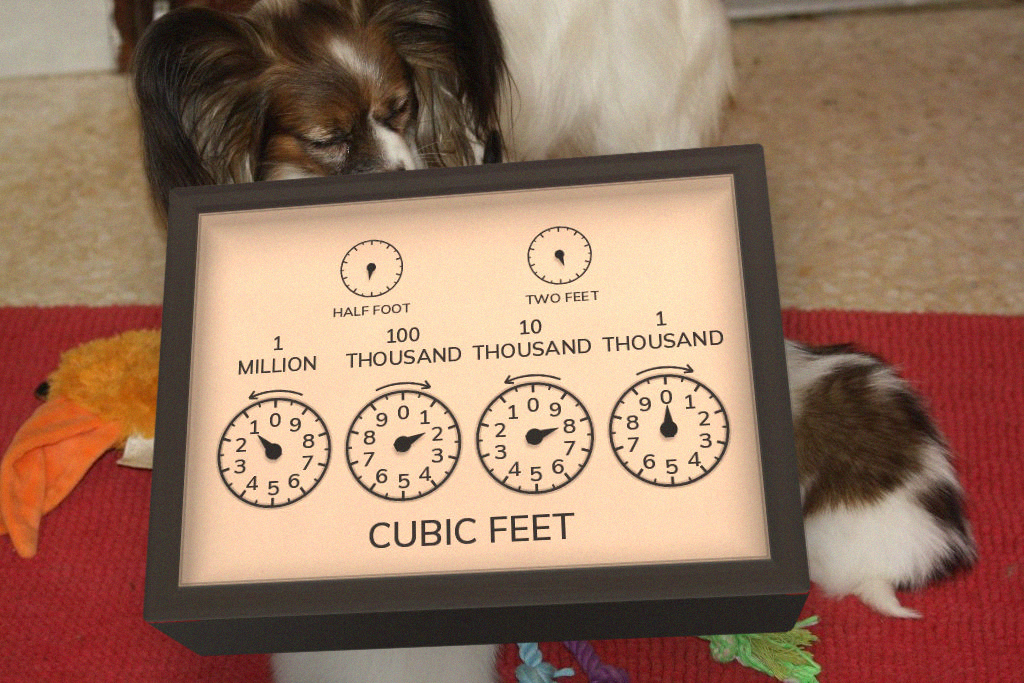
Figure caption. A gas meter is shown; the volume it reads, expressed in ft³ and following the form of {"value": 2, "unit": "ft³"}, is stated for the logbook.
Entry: {"value": 118000, "unit": "ft³"}
